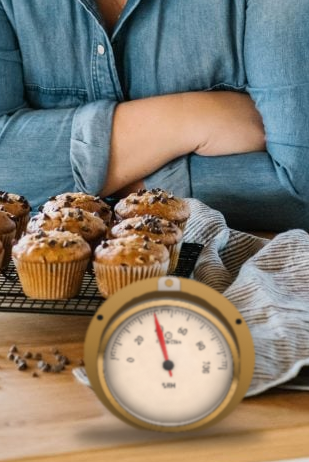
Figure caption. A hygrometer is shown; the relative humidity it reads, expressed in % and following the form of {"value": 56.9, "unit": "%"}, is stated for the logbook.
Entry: {"value": 40, "unit": "%"}
